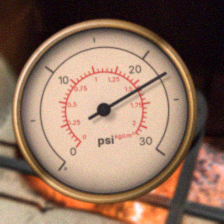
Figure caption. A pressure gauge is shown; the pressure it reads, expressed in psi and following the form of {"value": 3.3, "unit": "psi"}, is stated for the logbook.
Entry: {"value": 22.5, "unit": "psi"}
